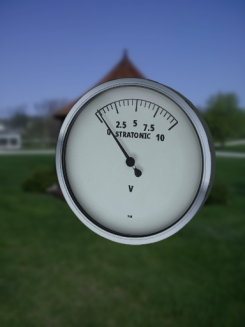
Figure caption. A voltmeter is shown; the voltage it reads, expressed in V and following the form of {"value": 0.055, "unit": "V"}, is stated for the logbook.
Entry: {"value": 0.5, "unit": "V"}
